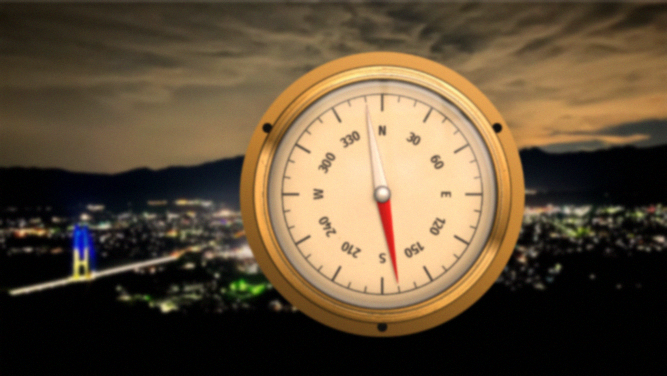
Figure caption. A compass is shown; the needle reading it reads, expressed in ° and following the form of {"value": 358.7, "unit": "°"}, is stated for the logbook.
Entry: {"value": 170, "unit": "°"}
